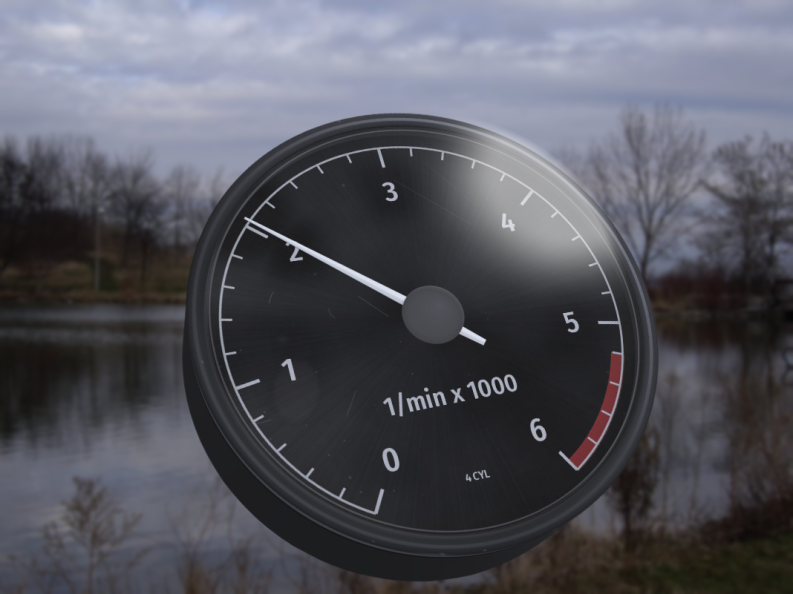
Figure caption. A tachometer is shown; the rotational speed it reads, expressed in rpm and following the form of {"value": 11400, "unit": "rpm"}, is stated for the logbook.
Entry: {"value": 2000, "unit": "rpm"}
